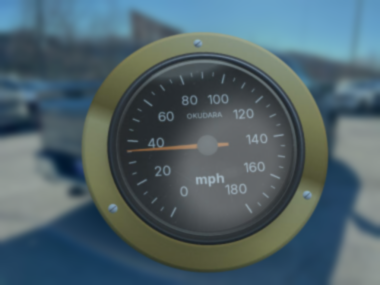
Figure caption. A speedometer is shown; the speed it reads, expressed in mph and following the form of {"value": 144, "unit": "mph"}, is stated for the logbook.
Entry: {"value": 35, "unit": "mph"}
